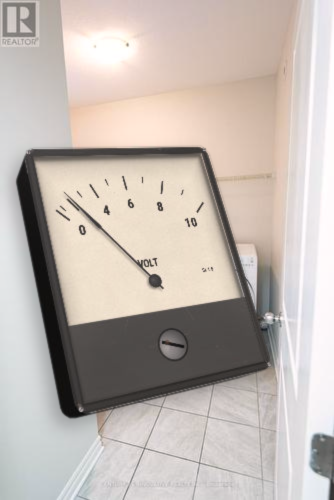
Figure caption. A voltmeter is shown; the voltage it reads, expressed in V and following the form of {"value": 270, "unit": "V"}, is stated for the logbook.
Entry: {"value": 2, "unit": "V"}
